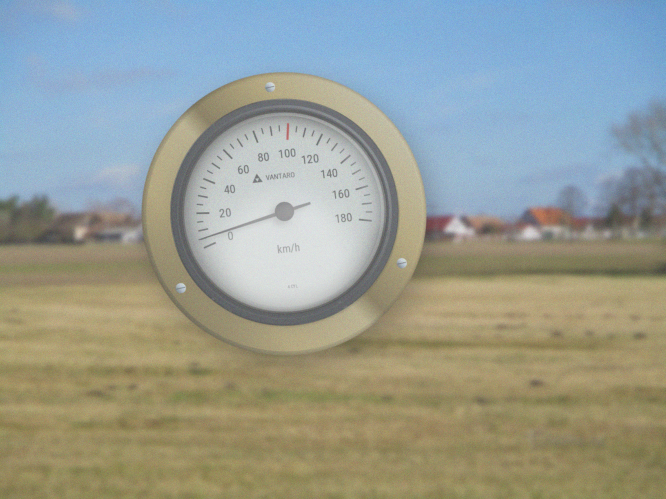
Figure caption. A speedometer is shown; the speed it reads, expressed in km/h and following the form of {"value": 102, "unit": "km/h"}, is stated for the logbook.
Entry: {"value": 5, "unit": "km/h"}
